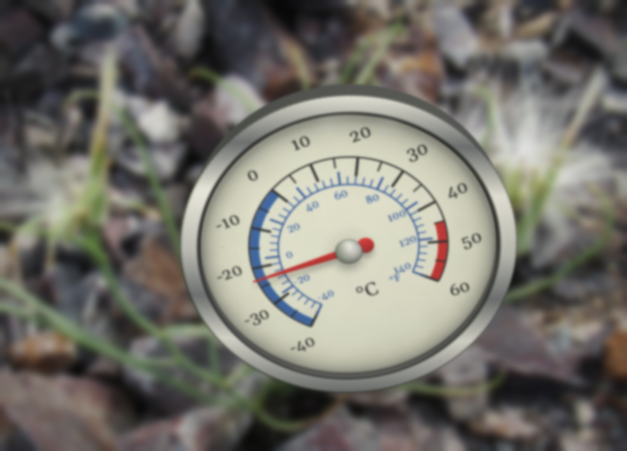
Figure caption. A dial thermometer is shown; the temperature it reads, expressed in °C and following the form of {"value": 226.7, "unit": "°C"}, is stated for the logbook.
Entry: {"value": -22.5, "unit": "°C"}
